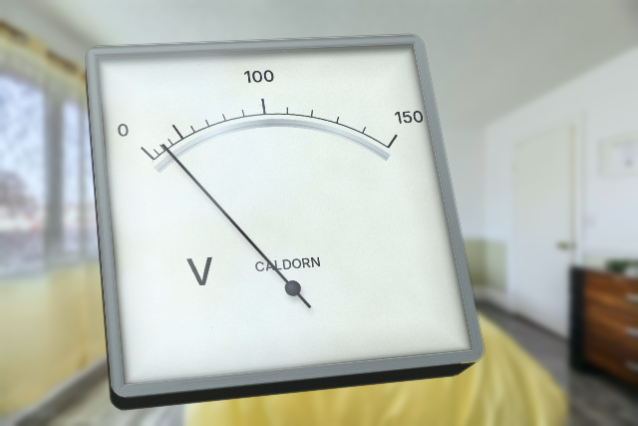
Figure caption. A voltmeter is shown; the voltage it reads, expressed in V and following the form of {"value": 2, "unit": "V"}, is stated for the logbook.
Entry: {"value": 30, "unit": "V"}
